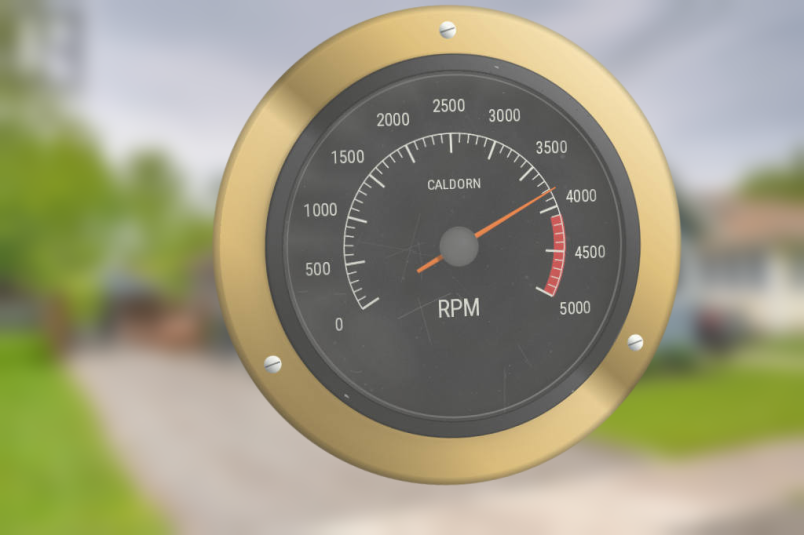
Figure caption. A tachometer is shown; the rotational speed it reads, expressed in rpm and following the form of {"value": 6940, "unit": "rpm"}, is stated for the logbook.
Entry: {"value": 3800, "unit": "rpm"}
